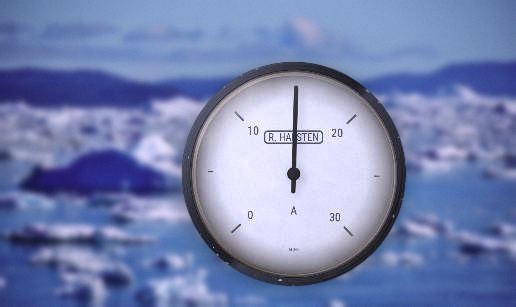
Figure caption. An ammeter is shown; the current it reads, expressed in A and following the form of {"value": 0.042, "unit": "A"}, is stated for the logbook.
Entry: {"value": 15, "unit": "A"}
